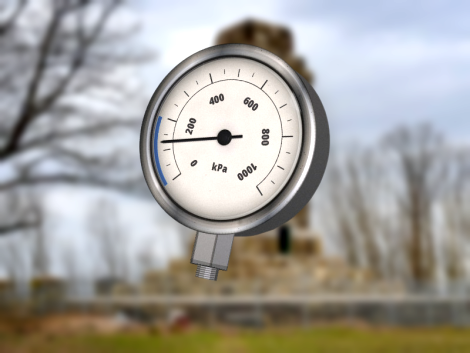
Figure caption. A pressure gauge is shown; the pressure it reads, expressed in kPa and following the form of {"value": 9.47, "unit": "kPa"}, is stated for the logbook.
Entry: {"value": 125, "unit": "kPa"}
